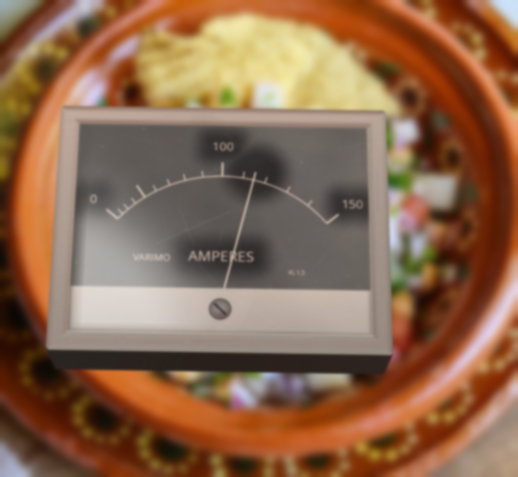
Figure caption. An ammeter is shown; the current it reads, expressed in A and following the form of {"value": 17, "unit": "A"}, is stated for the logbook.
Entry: {"value": 115, "unit": "A"}
